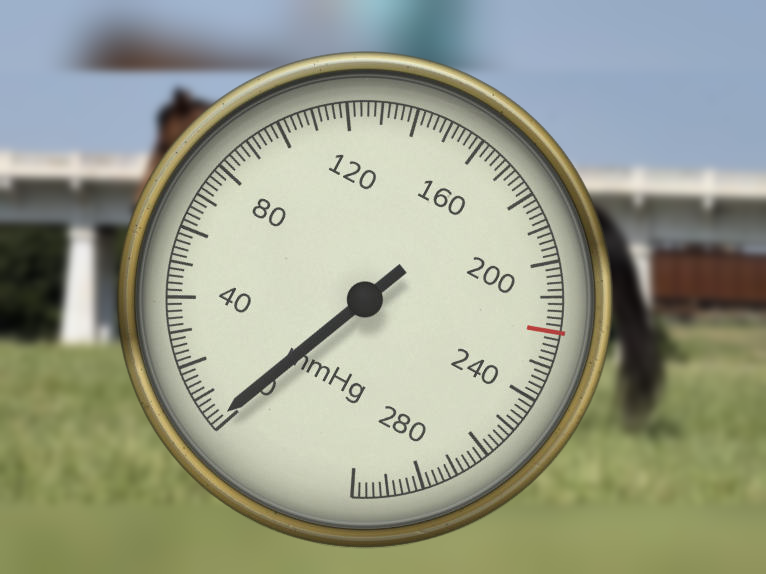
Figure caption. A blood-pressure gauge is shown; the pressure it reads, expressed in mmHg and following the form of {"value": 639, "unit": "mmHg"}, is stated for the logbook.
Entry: {"value": 2, "unit": "mmHg"}
